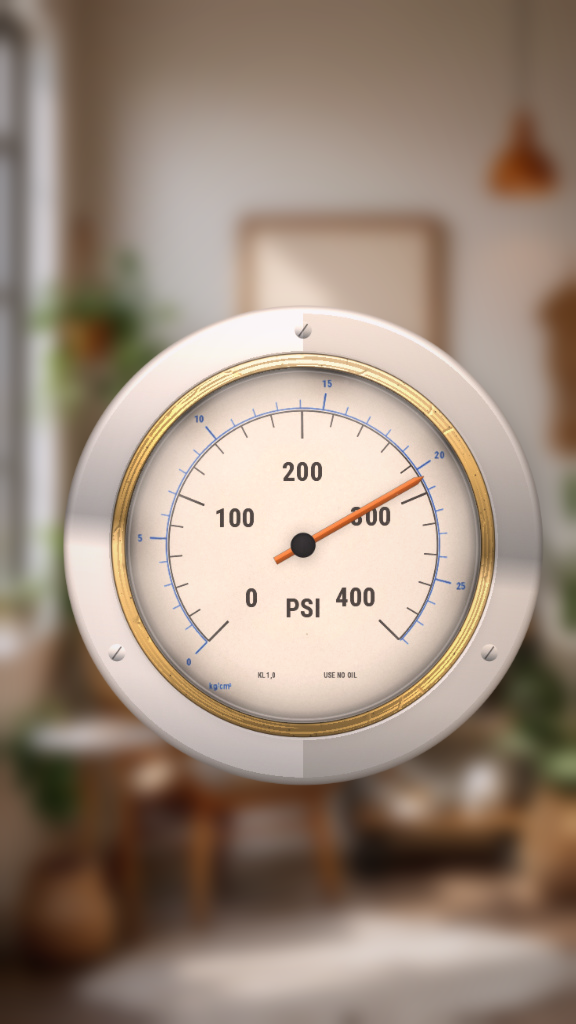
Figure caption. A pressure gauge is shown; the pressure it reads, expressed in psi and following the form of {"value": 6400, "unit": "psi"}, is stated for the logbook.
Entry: {"value": 290, "unit": "psi"}
